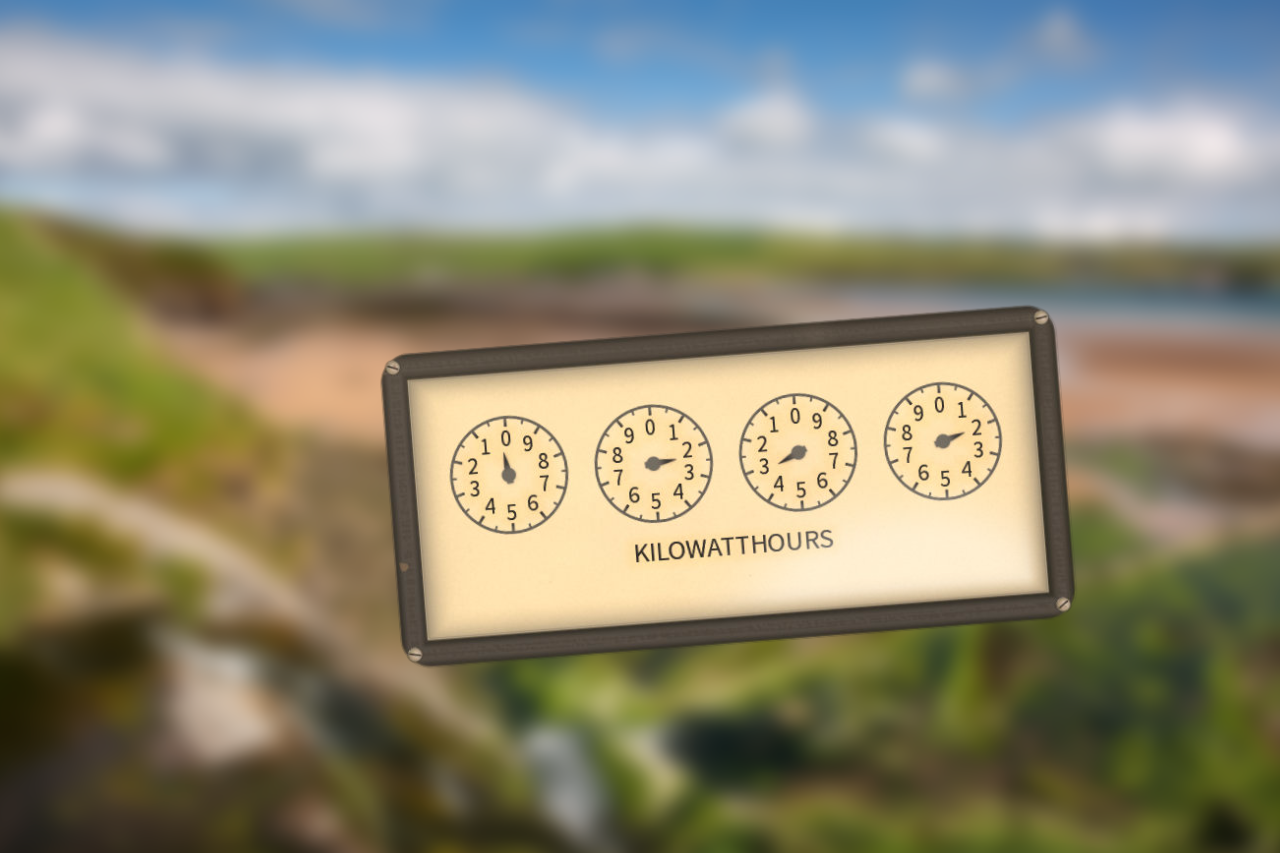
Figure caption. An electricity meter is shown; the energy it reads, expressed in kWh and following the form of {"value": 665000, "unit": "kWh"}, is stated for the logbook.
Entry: {"value": 232, "unit": "kWh"}
